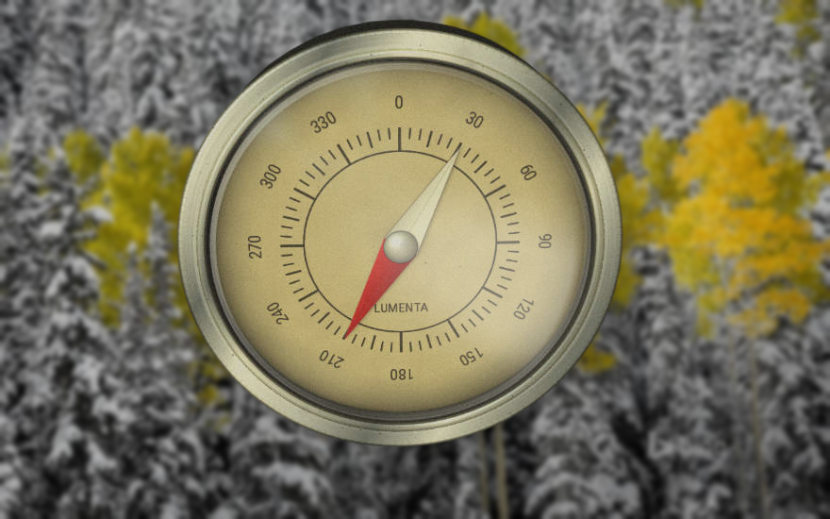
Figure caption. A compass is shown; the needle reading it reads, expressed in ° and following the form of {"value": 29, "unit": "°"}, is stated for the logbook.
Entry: {"value": 210, "unit": "°"}
